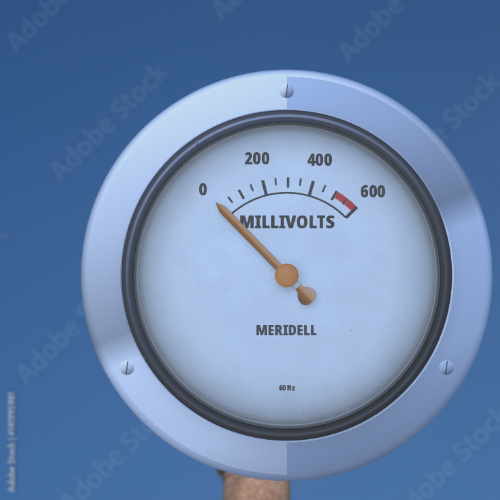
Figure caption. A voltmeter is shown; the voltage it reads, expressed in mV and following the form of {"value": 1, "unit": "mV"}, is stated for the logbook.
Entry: {"value": 0, "unit": "mV"}
